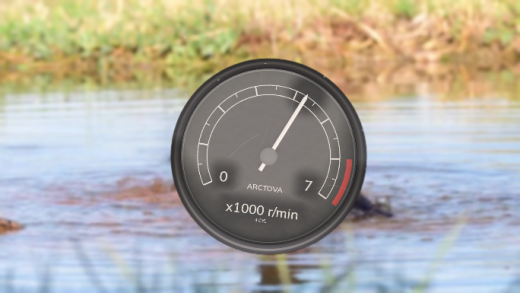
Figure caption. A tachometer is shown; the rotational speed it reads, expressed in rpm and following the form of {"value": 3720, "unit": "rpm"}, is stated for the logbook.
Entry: {"value": 4250, "unit": "rpm"}
